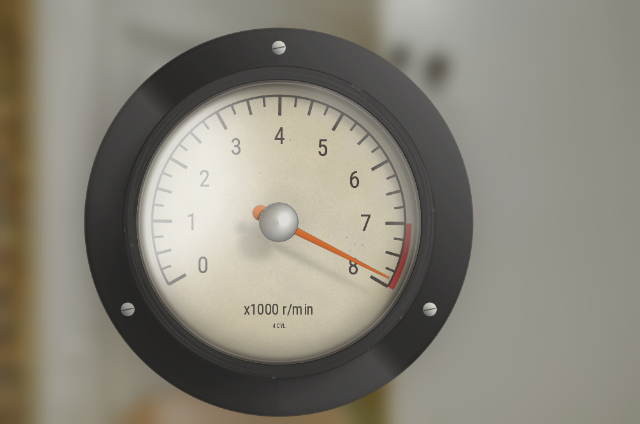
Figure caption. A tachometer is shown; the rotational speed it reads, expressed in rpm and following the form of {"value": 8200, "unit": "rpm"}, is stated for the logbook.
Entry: {"value": 7875, "unit": "rpm"}
